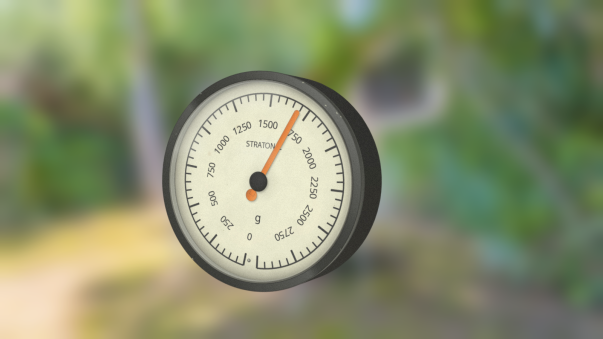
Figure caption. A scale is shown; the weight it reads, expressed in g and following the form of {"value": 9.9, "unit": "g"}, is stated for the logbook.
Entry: {"value": 1700, "unit": "g"}
